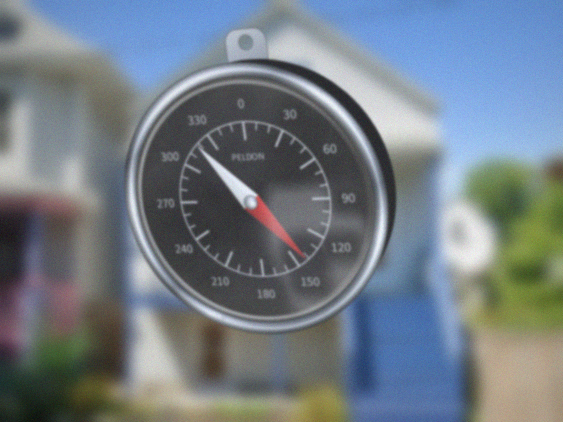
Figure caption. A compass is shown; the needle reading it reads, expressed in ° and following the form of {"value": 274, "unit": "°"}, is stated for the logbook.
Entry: {"value": 140, "unit": "°"}
